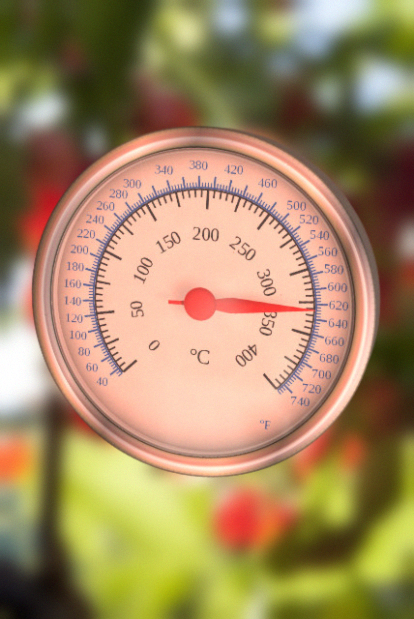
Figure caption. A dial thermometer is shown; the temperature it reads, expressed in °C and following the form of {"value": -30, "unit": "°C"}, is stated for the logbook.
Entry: {"value": 330, "unit": "°C"}
